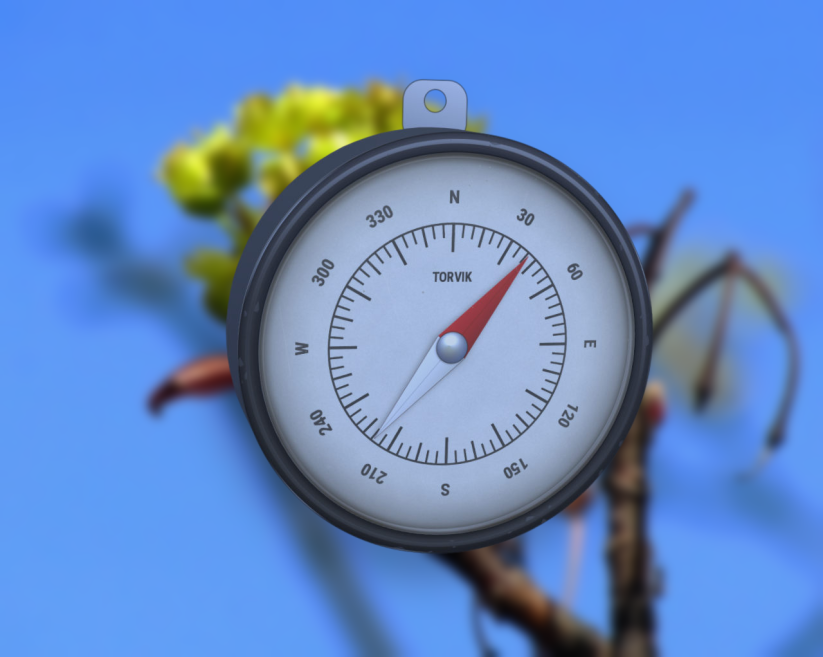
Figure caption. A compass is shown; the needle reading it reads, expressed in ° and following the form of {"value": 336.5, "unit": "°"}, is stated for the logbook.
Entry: {"value": 40, "unit": "°"}
